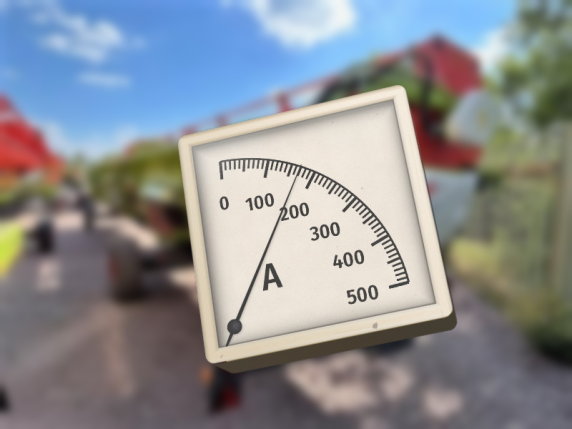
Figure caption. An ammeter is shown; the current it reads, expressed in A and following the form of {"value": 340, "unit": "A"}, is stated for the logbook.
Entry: {"value": 170, "unit": "A"}
